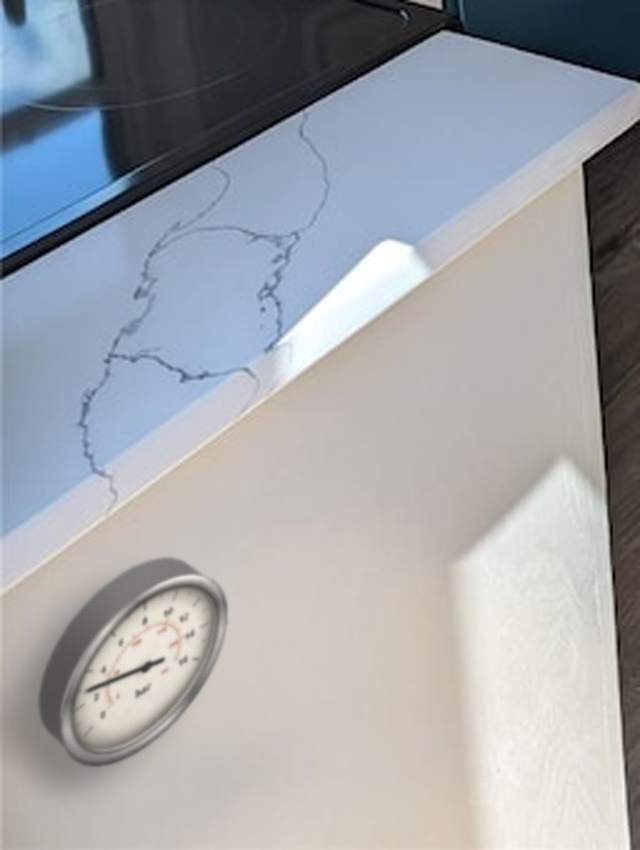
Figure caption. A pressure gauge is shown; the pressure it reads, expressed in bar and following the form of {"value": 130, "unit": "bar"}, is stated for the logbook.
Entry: {"value": 3, "unit": "bar"}
